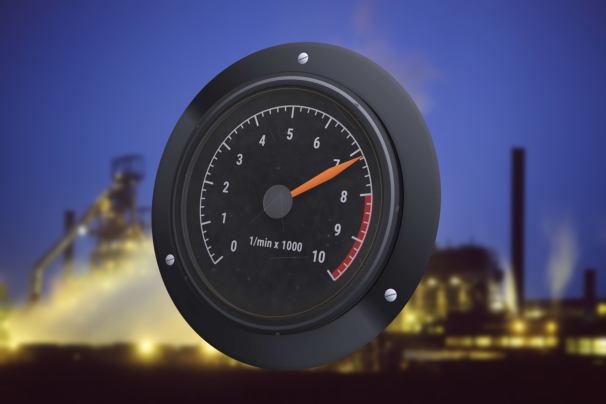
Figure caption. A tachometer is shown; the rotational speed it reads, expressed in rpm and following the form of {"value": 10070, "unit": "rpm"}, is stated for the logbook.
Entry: {"value": 7200, "unit": "rpm"}
